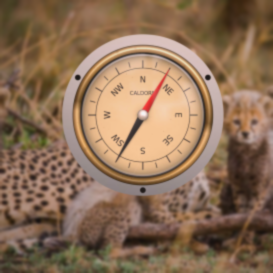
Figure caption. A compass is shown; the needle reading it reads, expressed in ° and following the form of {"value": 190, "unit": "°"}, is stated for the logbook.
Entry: {"value": 30, "unit": "°"}
